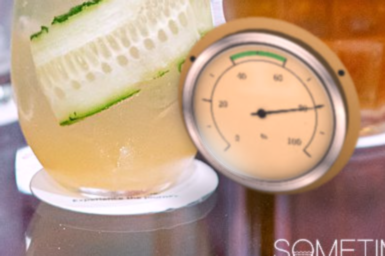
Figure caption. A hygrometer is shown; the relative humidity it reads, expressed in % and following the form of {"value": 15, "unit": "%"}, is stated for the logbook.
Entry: {"value": 80, "unit": "%"}
